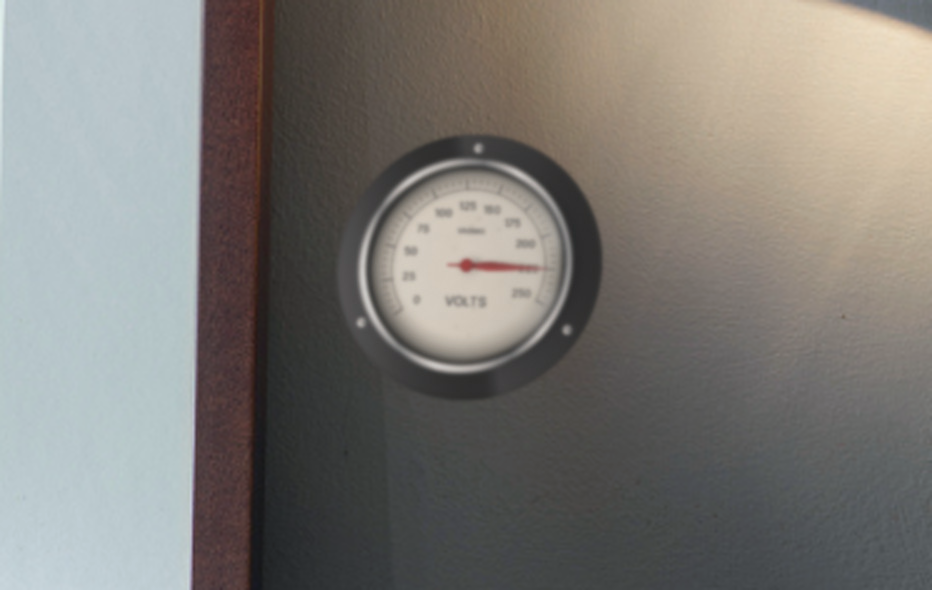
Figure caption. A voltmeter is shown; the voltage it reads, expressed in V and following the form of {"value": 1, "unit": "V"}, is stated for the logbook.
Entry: {"value": 225, "unit": "V"}
